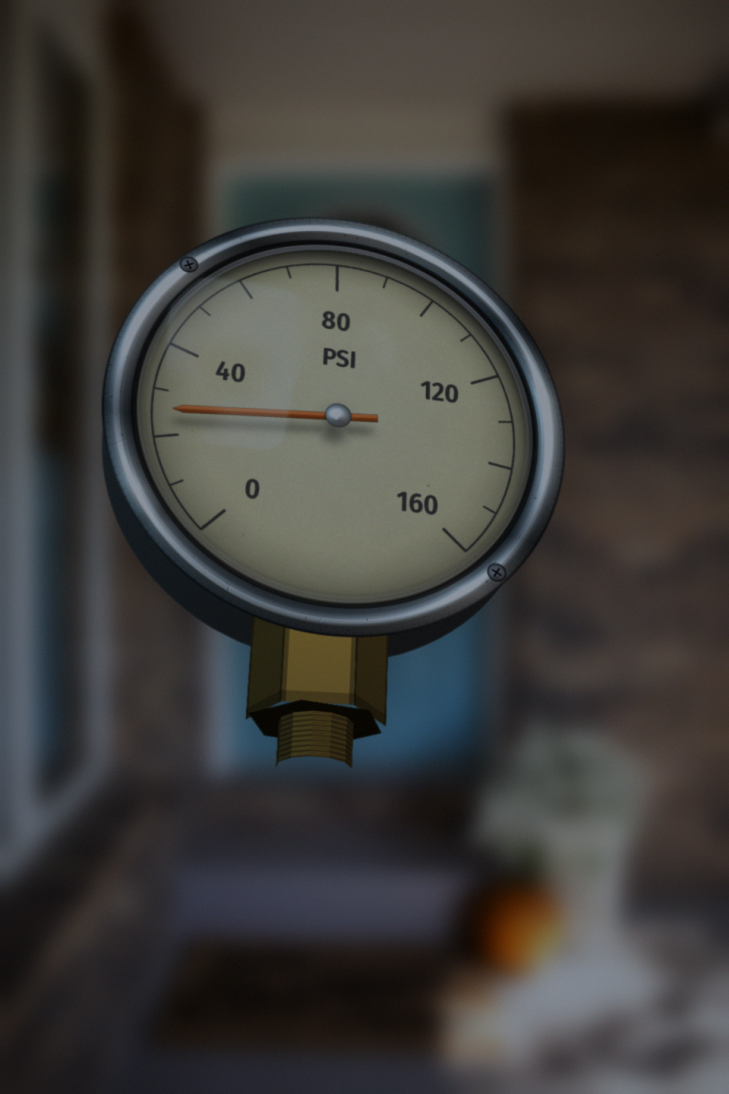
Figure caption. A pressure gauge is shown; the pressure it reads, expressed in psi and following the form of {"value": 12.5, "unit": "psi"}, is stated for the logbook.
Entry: {"value": 25, "unit": "psi"}
